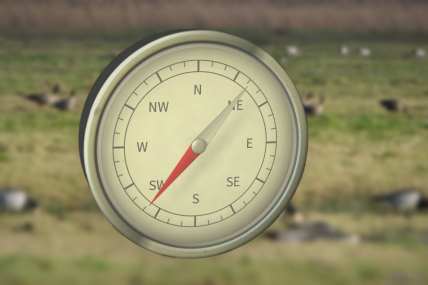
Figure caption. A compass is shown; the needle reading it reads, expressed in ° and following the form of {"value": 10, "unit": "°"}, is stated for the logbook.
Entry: {"value": 220, "unit": "°"}
